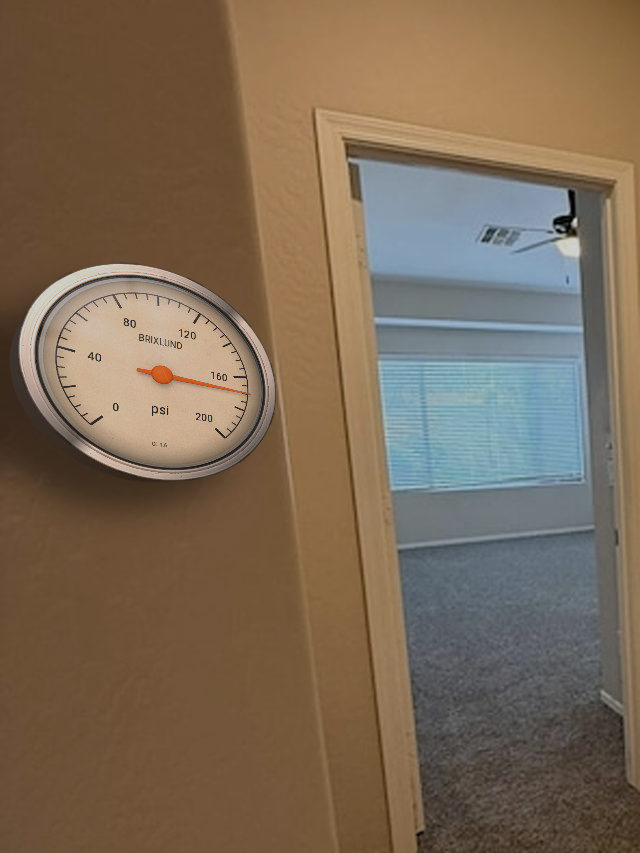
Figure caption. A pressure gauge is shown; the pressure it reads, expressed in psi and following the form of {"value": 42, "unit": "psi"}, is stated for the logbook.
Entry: {"value": 170, "unit": "psi"}
